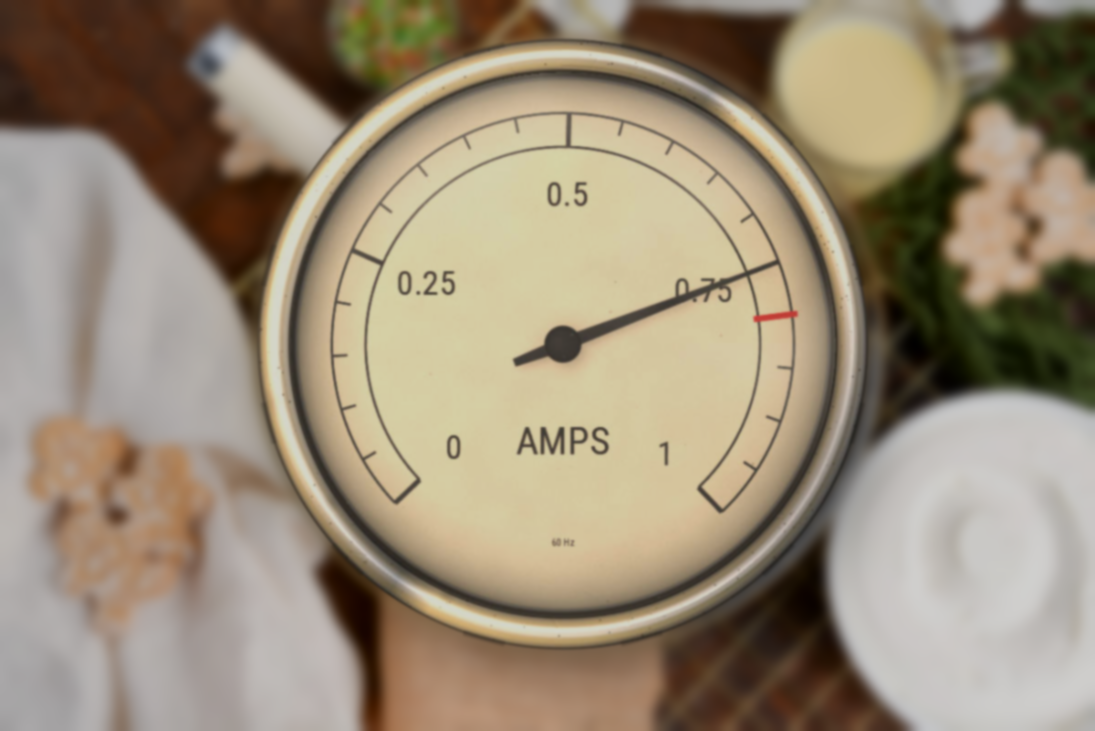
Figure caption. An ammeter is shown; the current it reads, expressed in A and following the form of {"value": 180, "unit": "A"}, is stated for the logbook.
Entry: {"value": 0.75, "unit": "A"}
